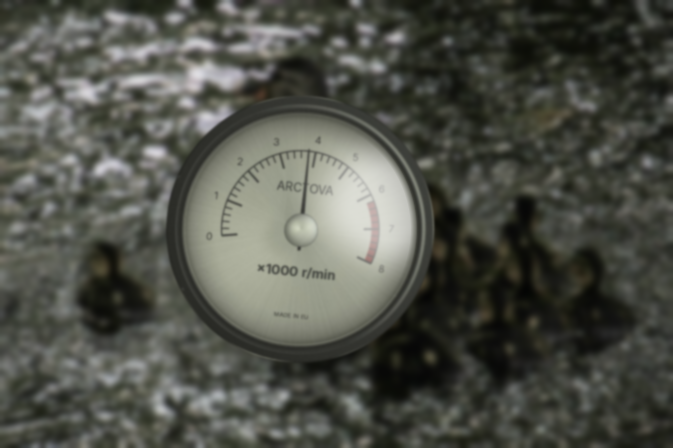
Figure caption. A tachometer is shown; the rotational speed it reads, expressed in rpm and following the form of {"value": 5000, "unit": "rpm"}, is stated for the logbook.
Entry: {"value": 3800, "unit": "rpm"}
